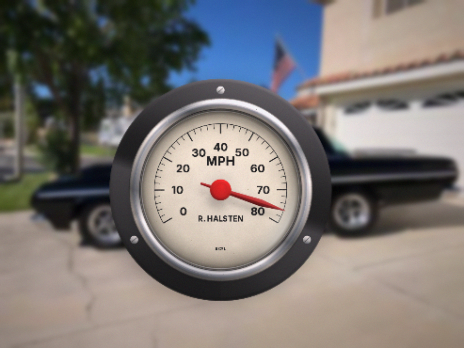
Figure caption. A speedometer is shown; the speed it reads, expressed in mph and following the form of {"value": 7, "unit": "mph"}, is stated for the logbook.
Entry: {"value": 76, "unit": "mph"}
